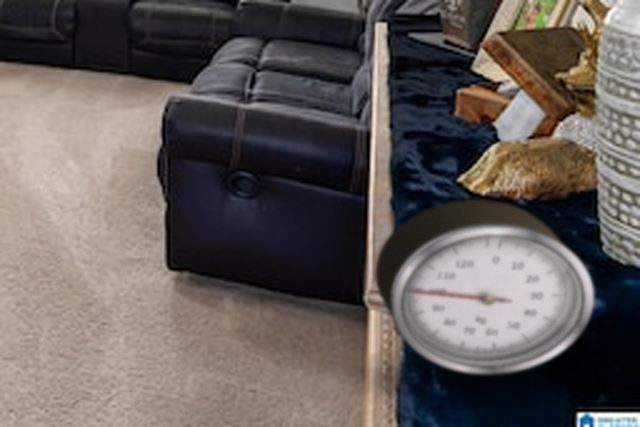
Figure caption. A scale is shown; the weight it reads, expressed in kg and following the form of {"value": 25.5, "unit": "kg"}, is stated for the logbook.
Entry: {"value": 100, "unit": "kg"}
